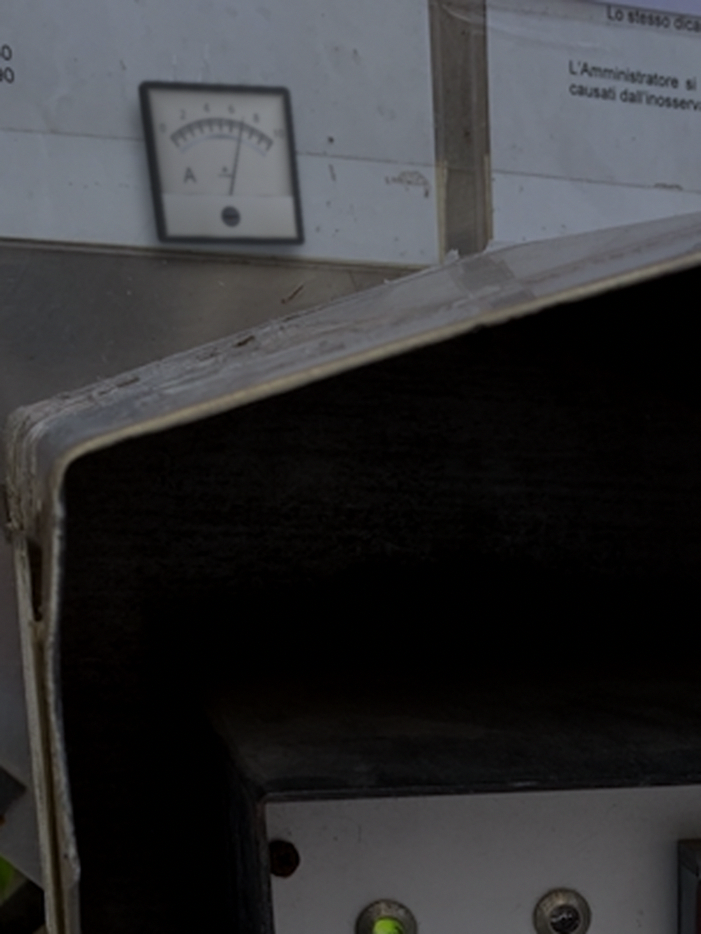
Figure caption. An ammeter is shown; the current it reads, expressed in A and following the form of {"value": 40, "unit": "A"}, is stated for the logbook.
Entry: {"value": 7, "unit": "A"}
